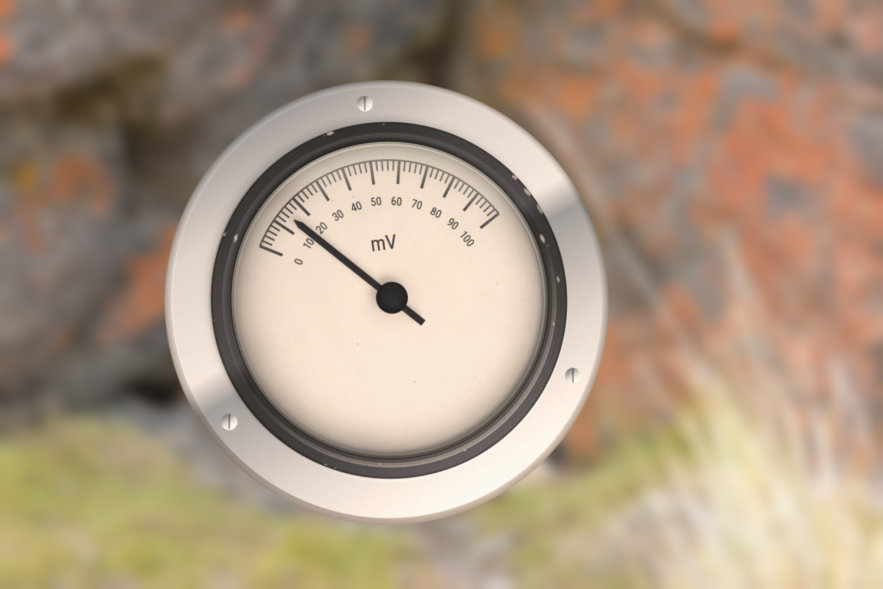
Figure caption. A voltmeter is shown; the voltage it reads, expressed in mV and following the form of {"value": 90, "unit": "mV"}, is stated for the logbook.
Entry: {"value": 14, "unit": "mV"}
